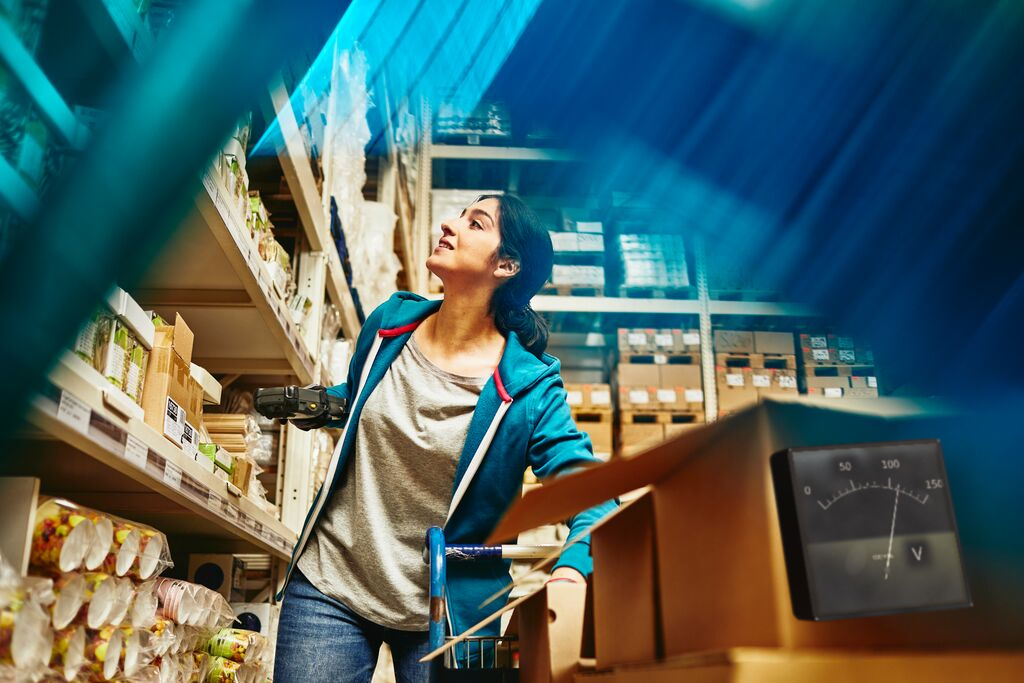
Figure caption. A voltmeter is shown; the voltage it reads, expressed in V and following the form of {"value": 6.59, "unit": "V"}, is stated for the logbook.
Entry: {"value": 110, "unit": "V"}
